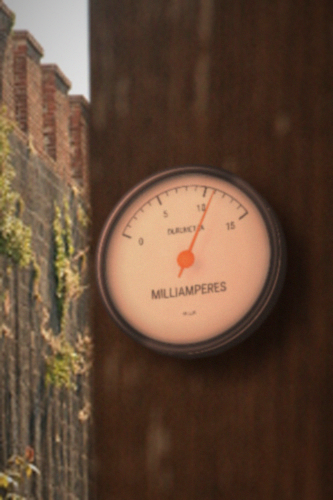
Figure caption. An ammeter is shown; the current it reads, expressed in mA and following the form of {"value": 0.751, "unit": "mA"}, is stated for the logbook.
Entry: {"value": 11, "unit": "mA"}
